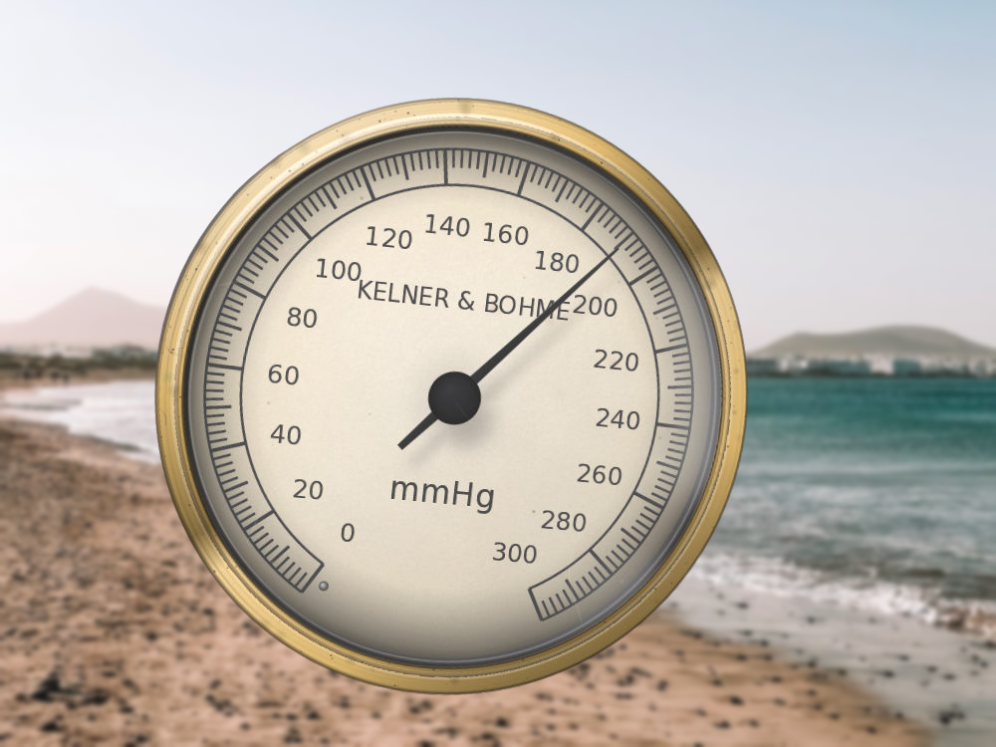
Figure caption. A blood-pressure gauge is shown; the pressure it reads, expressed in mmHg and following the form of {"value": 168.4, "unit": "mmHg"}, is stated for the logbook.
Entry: {"value": 190, "unit": "mmHg"}
